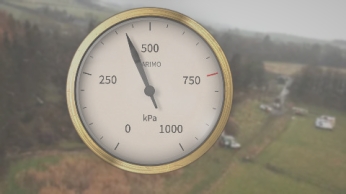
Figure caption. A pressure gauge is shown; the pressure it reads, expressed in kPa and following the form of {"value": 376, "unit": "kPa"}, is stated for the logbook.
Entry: {"value": 425, "unit": "kPa"}
